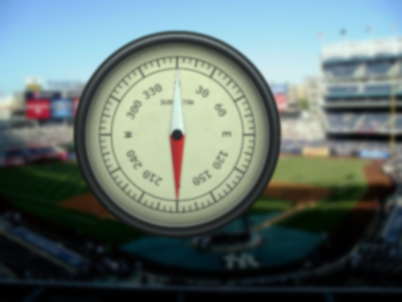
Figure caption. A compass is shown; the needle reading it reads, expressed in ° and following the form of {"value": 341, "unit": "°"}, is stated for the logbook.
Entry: {"value": 180, "unit": "°"}
